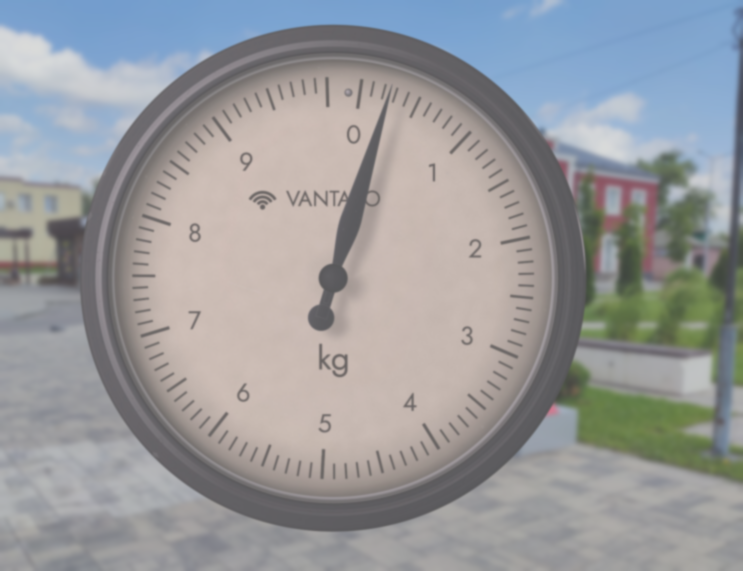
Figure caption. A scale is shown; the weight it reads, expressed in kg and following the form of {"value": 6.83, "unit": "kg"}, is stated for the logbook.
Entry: {"value": 0.25, "unit": "kg"}
